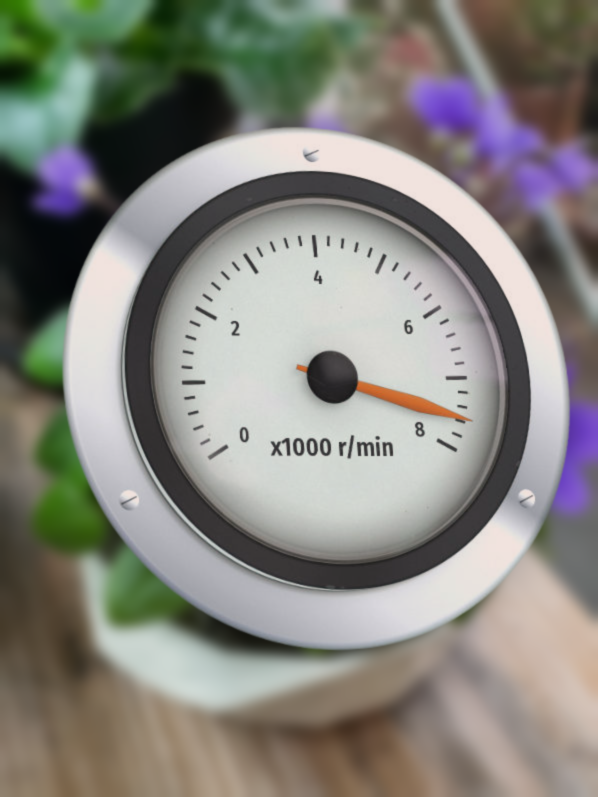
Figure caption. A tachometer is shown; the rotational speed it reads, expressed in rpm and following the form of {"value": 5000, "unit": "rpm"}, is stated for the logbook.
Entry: {"value": 7600, "unit": "rpm"}
